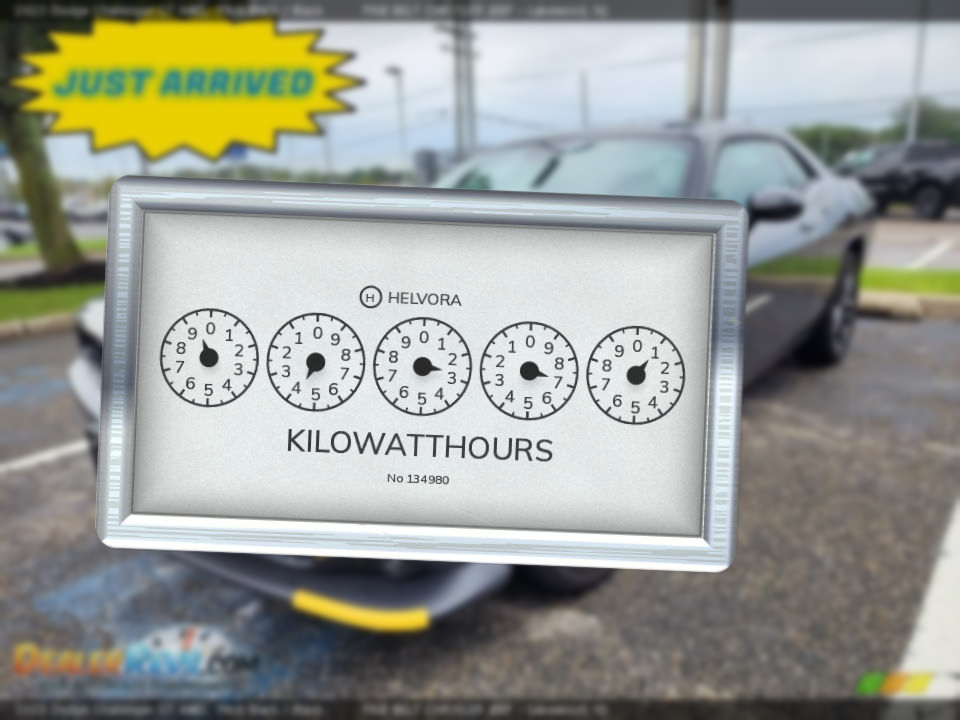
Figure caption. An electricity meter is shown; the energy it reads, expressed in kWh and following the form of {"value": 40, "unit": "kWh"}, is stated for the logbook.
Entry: {"value": 94271, "unit": "kWh"}
